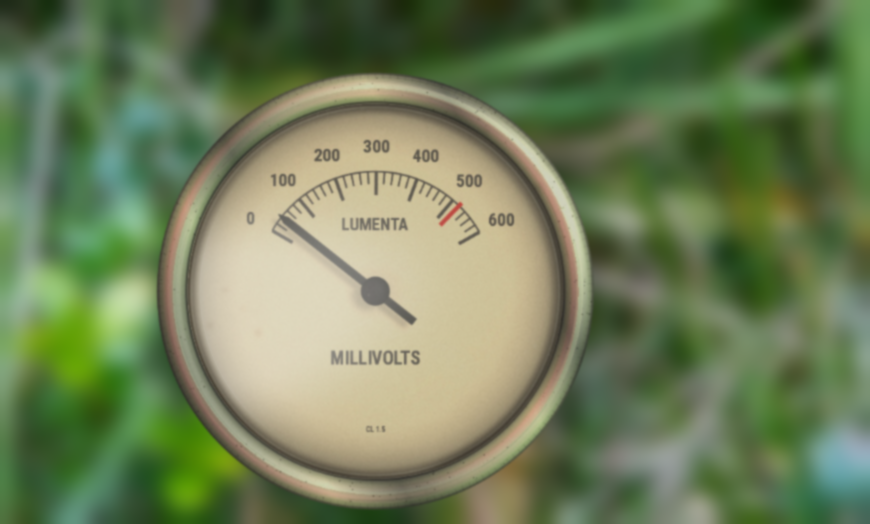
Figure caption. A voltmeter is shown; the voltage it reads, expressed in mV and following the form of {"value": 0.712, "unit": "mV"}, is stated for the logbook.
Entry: {"value": 40, "unit": "mV"}
